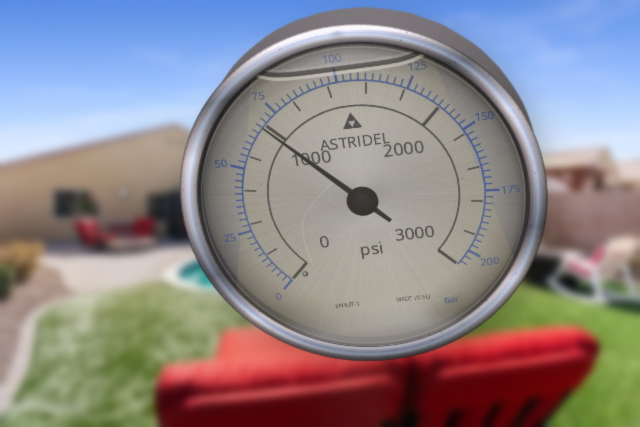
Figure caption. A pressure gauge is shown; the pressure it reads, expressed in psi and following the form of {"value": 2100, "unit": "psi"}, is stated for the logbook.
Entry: {"value": 1000, "unit": "psi"}
